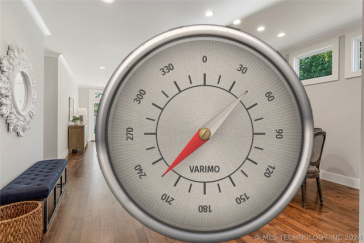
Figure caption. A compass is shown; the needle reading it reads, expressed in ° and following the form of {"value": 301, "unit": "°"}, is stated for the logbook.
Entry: {"value": 225, "unit": "°"}
